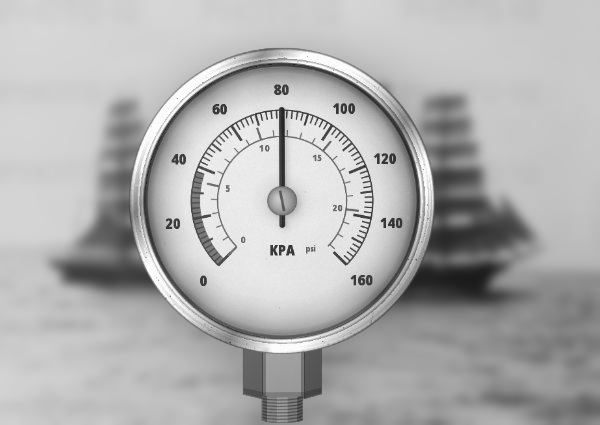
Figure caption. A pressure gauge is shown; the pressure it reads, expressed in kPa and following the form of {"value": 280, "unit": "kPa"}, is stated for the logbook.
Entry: {"value": 80, "unit": "kPa"}
